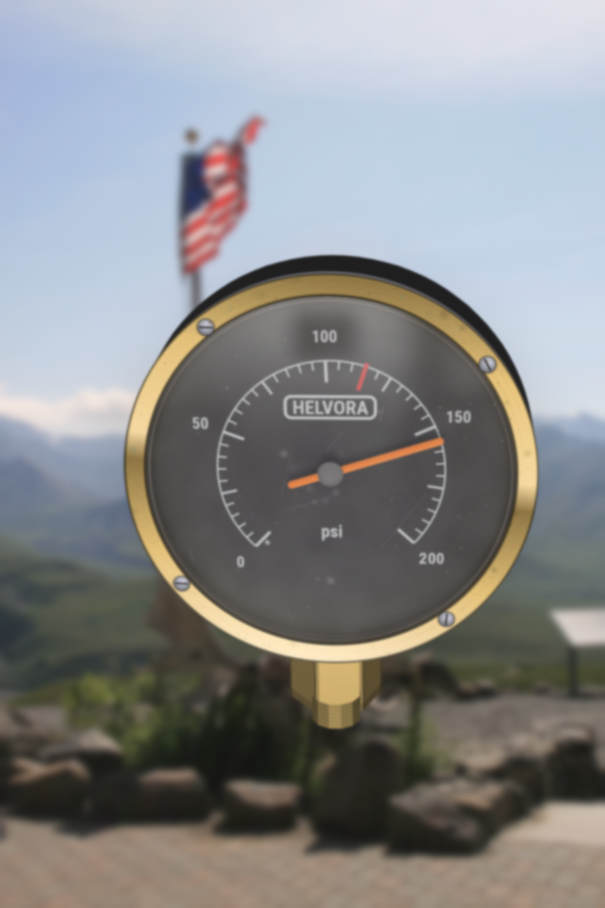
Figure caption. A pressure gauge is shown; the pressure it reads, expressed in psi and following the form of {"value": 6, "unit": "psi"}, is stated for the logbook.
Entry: {"value": 155, "unit": "psi"}
